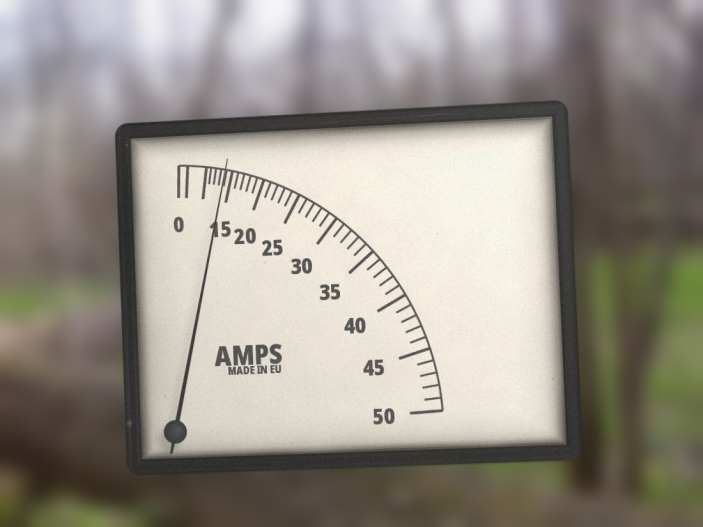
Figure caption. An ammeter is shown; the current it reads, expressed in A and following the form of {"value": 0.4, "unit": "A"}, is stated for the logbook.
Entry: {"value": 14, "unit": "A"}
